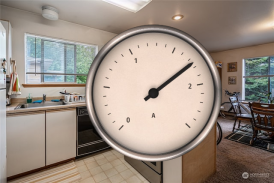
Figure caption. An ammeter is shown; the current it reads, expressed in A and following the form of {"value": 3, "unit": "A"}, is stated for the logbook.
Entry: {"value": 1.75, "unit": "A"}
